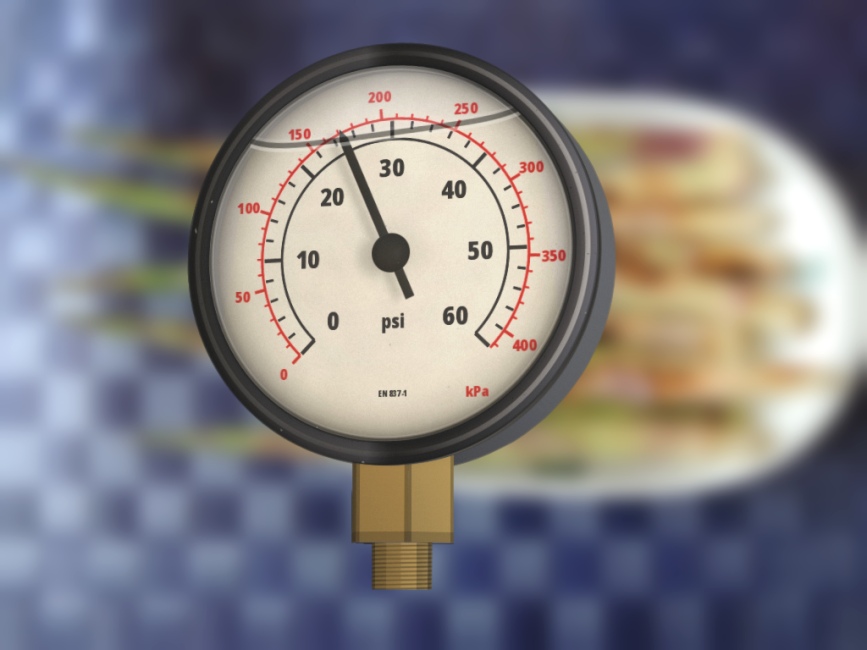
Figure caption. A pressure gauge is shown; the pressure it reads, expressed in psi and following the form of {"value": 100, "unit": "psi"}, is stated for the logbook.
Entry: {"value": 25, "unit": "psi"}
